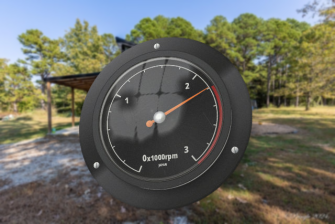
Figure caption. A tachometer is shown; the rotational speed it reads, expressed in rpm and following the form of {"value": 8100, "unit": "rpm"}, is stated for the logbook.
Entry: {"value": 2200, "unit": "rpm"}
